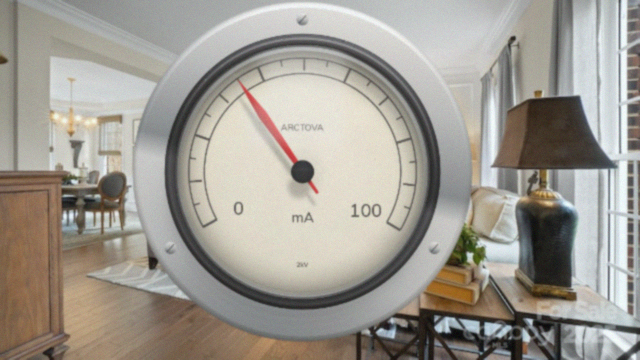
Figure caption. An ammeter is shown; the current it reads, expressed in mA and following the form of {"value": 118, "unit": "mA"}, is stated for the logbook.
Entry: {"value": 35, "unit": "mA"}
